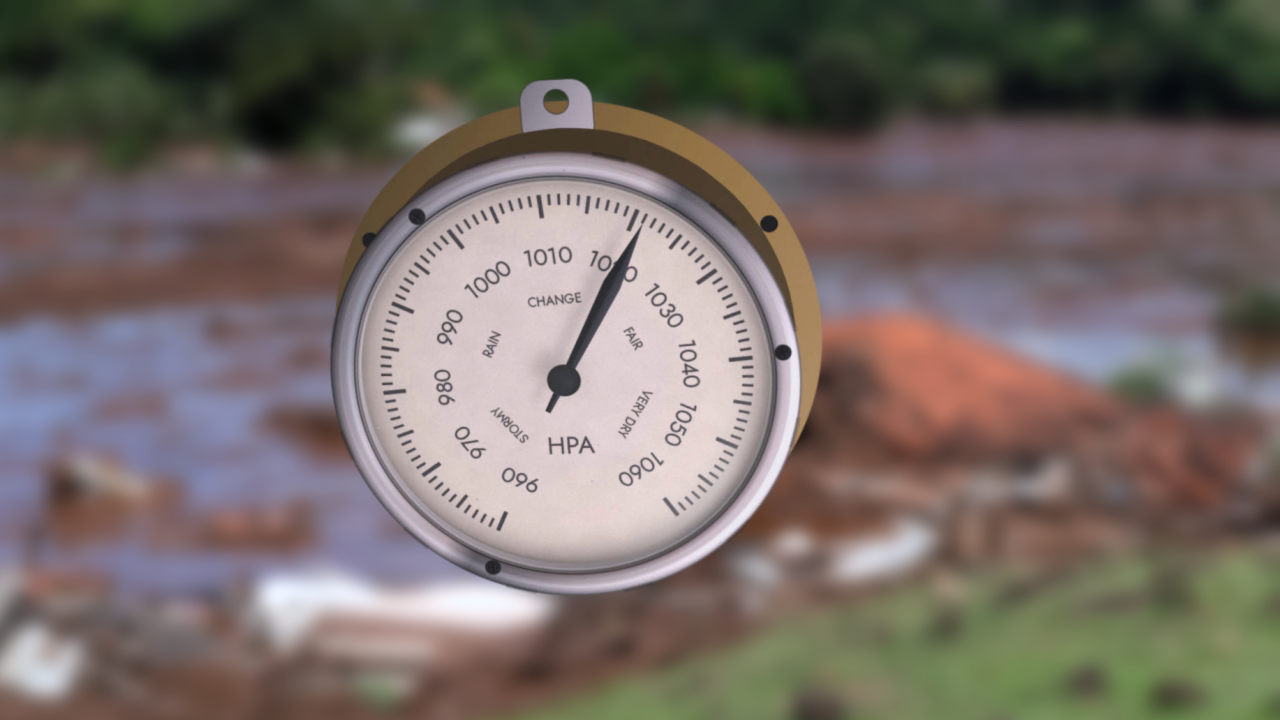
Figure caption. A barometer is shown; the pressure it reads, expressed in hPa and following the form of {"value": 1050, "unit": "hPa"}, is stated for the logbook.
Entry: {"value": 1021, "unit": "hPa"}
